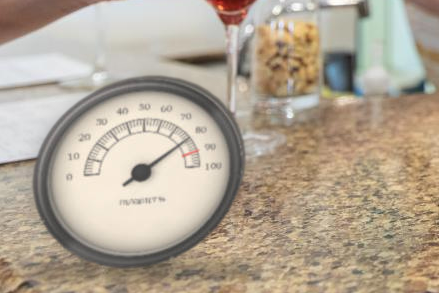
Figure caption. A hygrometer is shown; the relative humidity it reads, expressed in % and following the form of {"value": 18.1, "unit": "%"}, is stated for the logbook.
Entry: {"value": 80, "unit": "%"}
